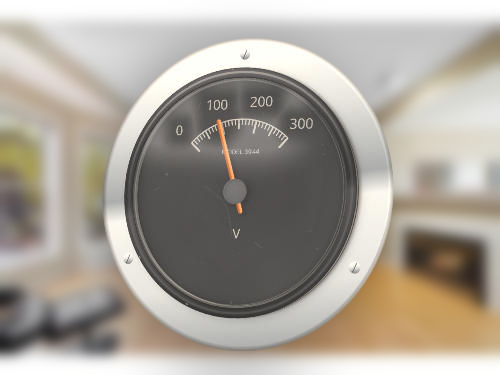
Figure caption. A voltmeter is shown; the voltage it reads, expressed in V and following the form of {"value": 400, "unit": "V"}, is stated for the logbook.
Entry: {"value": 100, "unit": "V"}
